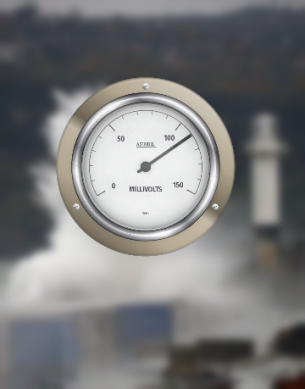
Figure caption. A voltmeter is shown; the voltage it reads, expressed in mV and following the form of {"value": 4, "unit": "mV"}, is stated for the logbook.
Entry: {"value": 110, "unit": "mV"}
